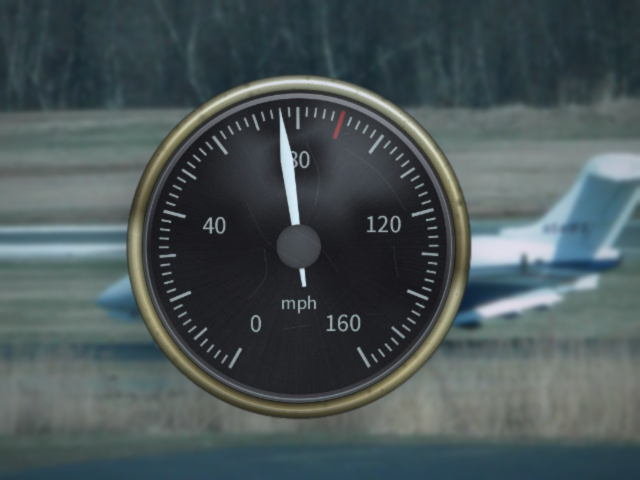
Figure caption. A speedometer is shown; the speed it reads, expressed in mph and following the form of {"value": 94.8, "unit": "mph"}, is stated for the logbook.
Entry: {"value": 76, "unit": "mph"}
